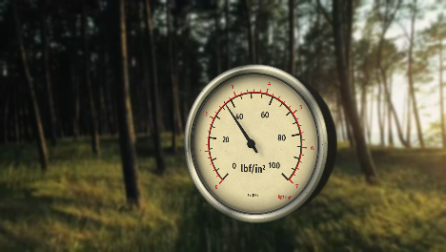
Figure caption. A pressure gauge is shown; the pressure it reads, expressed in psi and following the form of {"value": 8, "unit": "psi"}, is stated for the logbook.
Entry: {"value": 37.5, "unit": "psi"}
